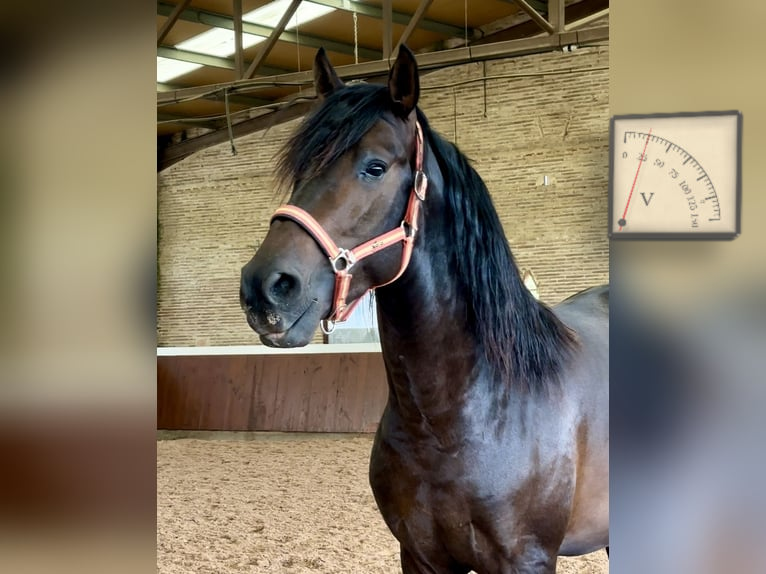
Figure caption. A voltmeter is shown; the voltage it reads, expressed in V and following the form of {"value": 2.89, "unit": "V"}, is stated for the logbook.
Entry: {"value": 25, "unit": "V"}
